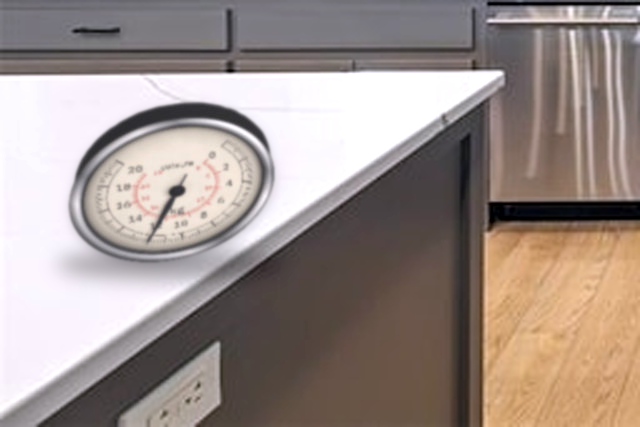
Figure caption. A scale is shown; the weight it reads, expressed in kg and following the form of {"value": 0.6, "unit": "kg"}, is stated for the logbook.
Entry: {"value": 12, "unit": "kg"}
